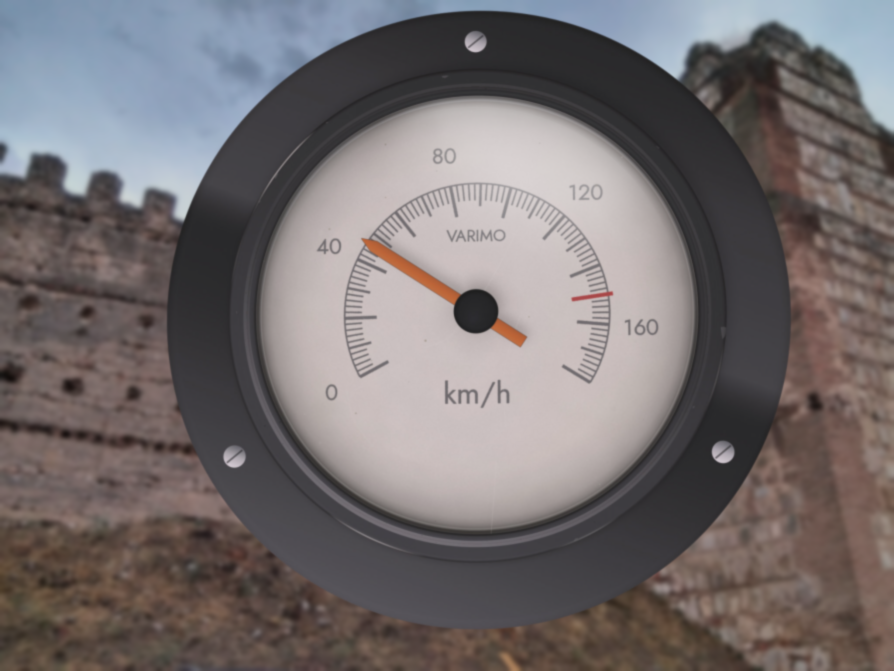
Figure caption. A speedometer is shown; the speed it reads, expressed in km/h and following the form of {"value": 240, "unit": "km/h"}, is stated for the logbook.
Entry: {"value": 46, "unit": "km/h"}
